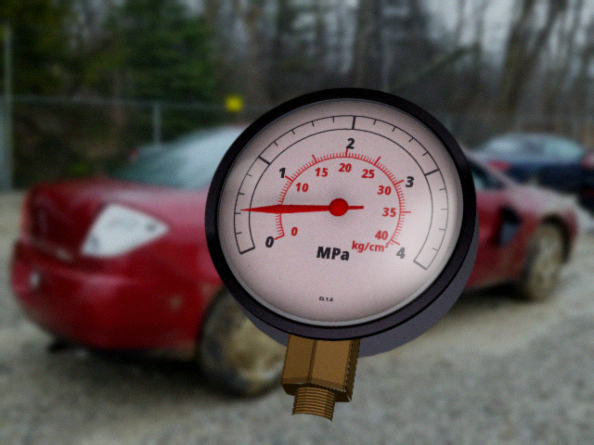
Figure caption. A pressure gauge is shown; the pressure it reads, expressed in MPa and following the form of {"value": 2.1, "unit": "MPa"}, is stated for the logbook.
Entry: {"value": 0.4, "unit": "MPa"}
